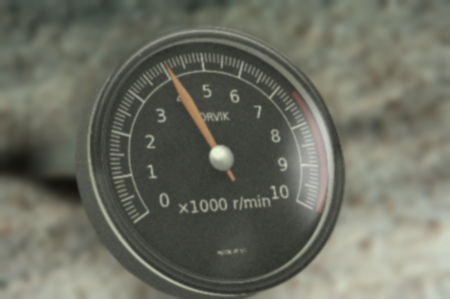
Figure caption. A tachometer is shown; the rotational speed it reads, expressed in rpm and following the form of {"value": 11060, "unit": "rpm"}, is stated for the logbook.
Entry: {"value": 4000, "unit": "rpm"}
